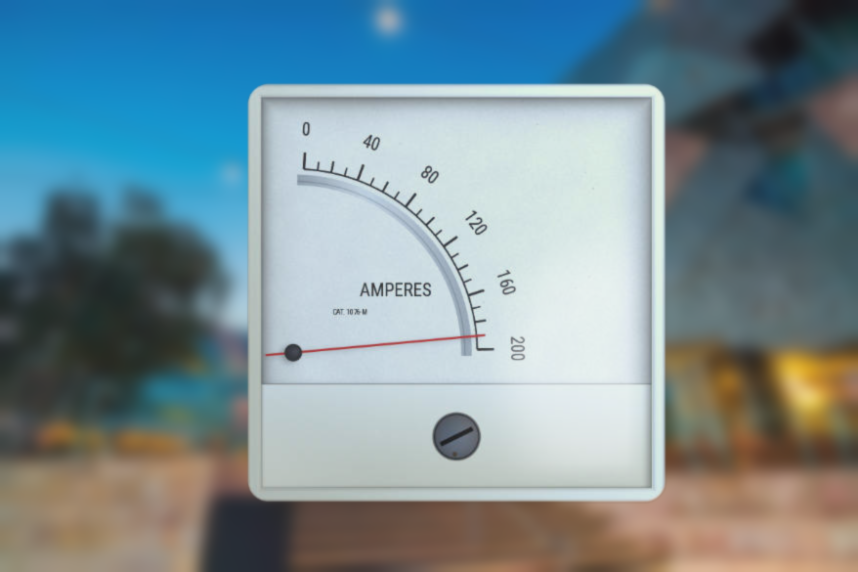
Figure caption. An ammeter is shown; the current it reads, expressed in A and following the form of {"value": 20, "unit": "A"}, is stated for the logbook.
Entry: {"value": 190, "unit": "A"}
